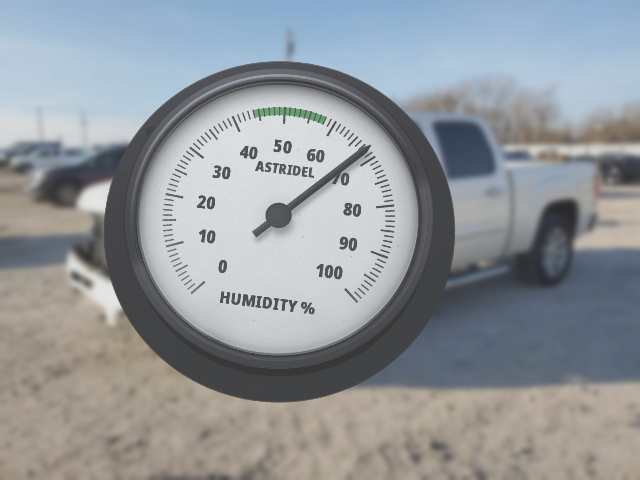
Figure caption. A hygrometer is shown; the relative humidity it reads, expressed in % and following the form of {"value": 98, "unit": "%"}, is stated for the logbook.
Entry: {"value": 68, "unit": "%"}
